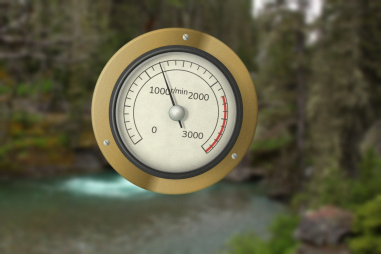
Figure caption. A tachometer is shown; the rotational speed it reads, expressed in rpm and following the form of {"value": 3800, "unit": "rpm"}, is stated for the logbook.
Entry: {"value": 1200, "unit": "rpm"}
